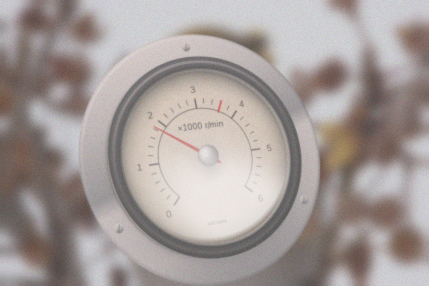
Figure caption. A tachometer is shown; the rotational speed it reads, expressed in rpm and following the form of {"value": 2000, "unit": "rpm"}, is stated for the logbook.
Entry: {"value": 1800, "unit": "rpm"}
